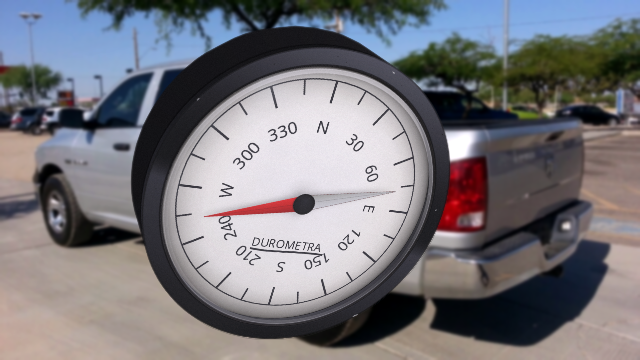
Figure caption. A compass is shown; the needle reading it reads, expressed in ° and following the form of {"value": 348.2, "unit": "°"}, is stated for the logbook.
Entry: {"value": 255, "unit": "°"}
